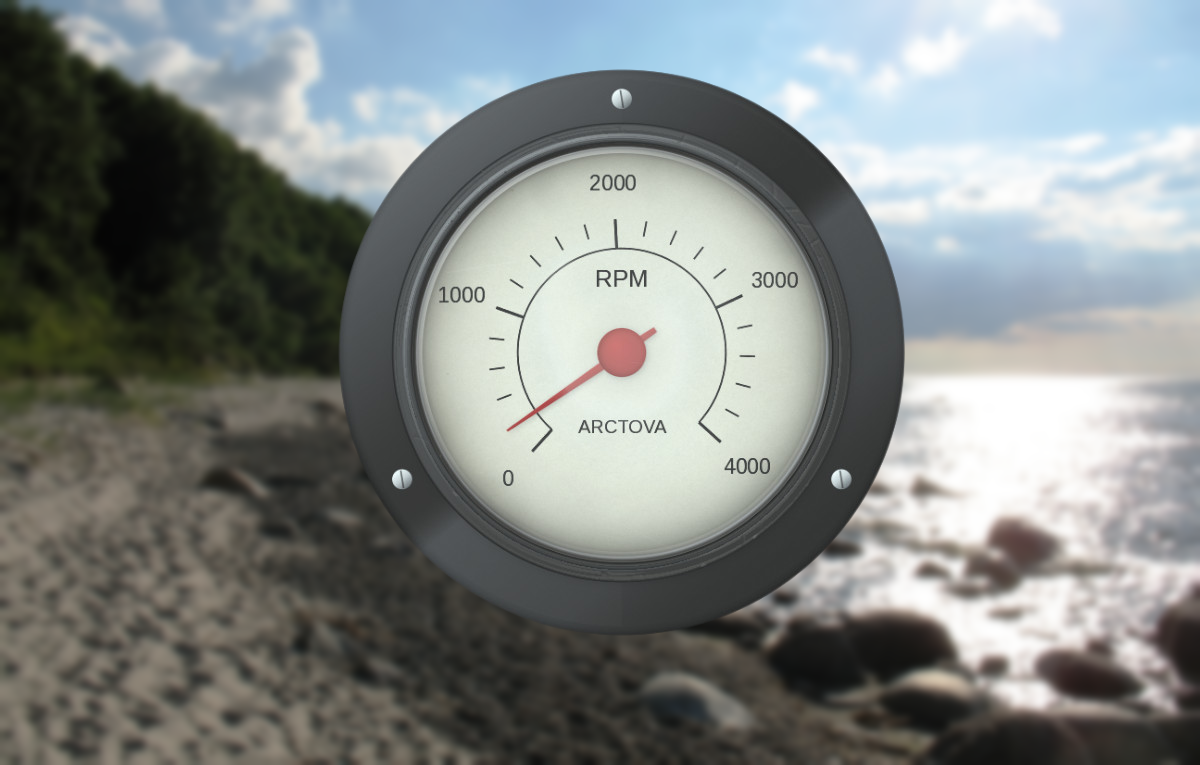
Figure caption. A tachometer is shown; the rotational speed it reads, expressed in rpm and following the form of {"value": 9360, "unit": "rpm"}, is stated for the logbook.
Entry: {"value": 200, "unit": "rpm"}
